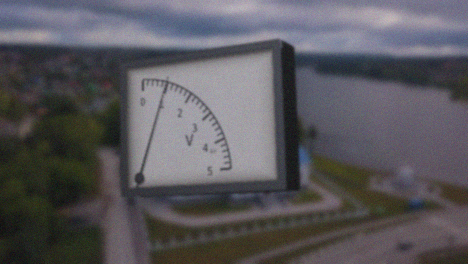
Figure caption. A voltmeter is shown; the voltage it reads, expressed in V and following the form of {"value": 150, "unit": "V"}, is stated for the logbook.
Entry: {"value": 1, "unit": "V"}
